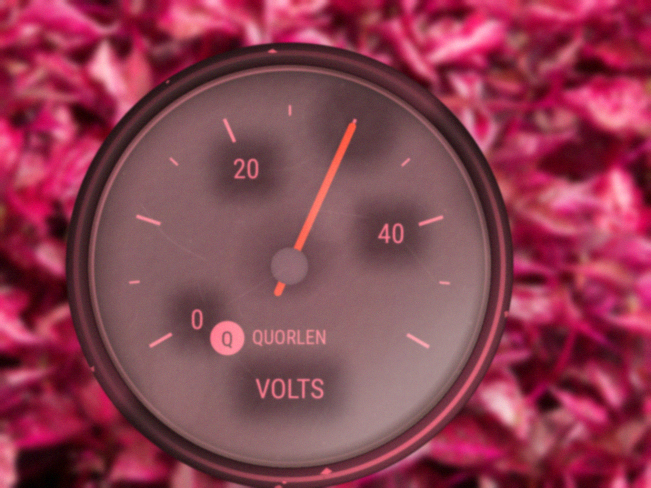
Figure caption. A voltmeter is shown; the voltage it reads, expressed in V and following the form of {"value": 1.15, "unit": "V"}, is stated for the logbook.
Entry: {"value": 30, "unit": "V"}
